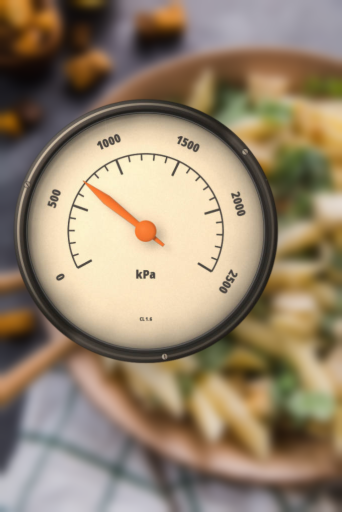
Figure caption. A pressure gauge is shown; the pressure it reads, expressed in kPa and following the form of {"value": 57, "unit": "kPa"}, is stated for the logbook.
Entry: {"value": 700, "unit": "kPa"}
